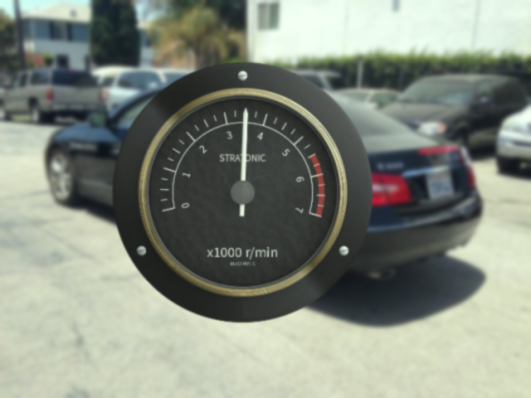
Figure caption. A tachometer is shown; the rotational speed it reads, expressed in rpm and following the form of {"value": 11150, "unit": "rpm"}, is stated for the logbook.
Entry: {"value": 3500, "unit": "rpm"}
